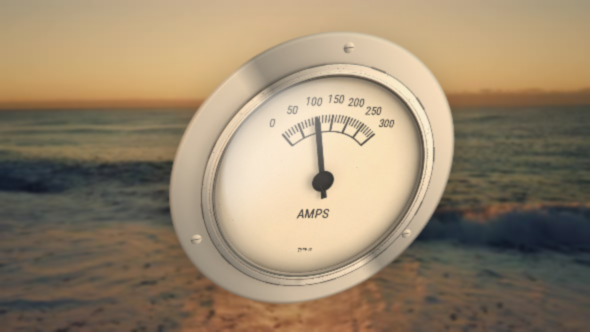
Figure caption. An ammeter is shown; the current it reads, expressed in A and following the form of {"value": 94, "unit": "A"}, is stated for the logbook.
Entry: {"value": 100, "unit": "A"}
